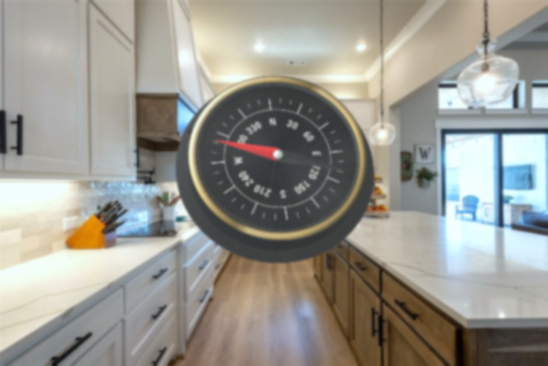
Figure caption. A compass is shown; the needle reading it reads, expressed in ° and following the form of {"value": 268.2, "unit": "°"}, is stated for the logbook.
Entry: {"value": 290, "unit": "°"}
